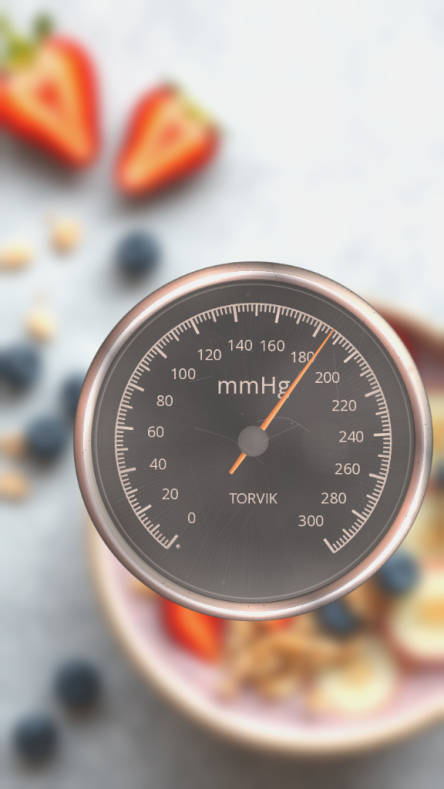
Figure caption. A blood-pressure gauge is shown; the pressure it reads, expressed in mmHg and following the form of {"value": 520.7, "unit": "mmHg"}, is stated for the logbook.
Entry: {"value": 186, "unit": "mmHg"}
